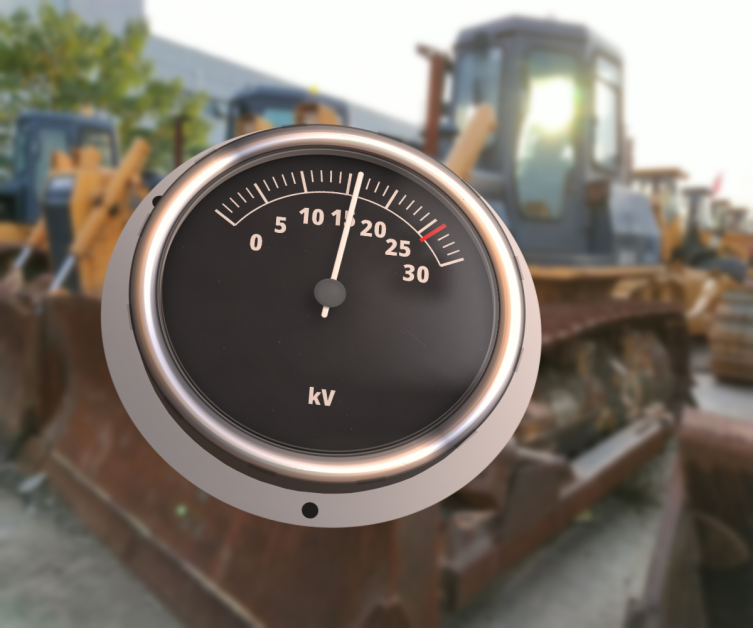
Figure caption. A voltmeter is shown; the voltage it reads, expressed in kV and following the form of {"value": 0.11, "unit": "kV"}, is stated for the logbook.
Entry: {"value": 16, "unit": "kV"}
